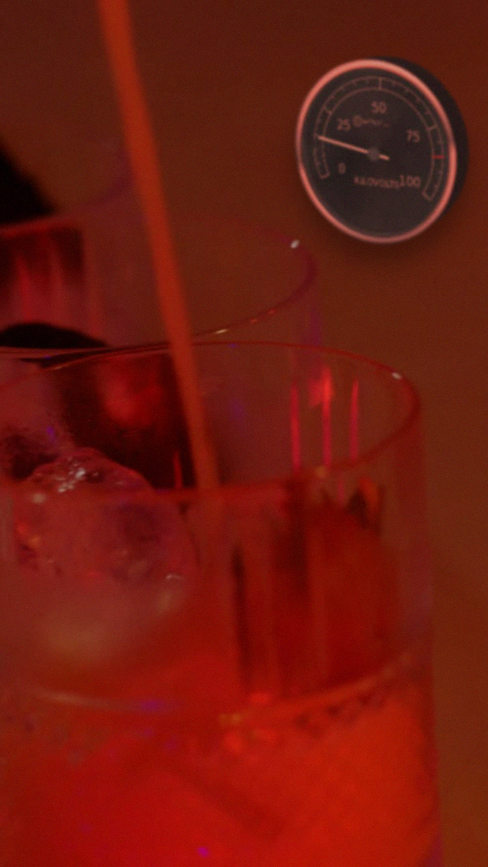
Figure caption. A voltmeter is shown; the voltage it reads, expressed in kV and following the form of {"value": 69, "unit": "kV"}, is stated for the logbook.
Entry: {"value": 15, "unit": "kV"}
